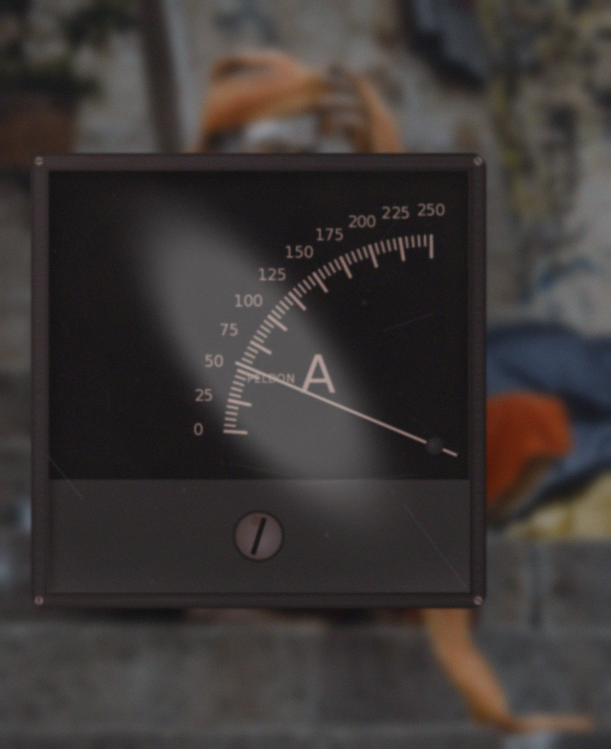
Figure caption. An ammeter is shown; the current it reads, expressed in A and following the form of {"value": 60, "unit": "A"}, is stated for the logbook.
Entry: {"value": 55, "unit": "A"}
